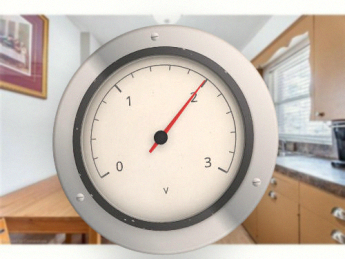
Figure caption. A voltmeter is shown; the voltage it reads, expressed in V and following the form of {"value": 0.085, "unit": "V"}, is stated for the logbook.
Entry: {"value": 2, "unit": "V"}
